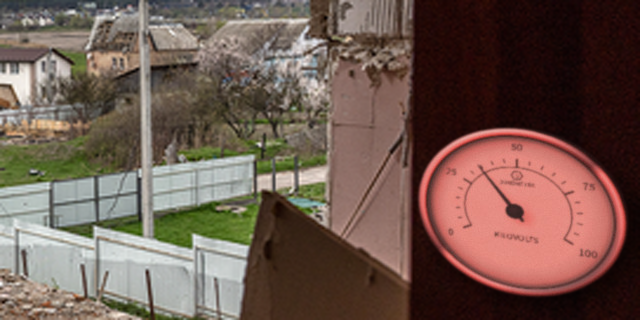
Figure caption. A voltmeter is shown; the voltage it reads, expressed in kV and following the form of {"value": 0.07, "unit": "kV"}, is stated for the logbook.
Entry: {"value": 35, "unit": "kV"}
